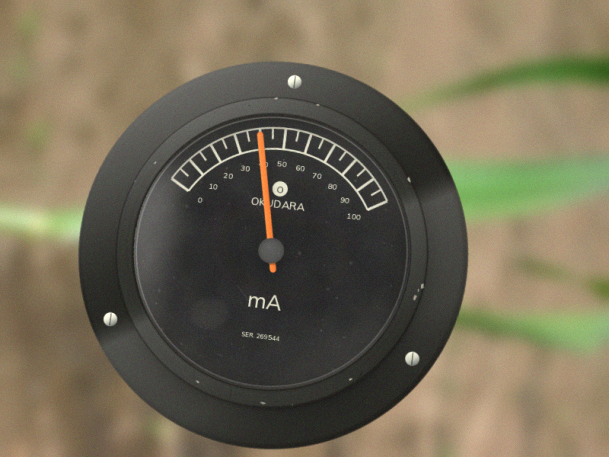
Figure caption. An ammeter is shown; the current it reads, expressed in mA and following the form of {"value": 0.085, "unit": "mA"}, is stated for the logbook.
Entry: {"value": 40, "unit": "mA"}
